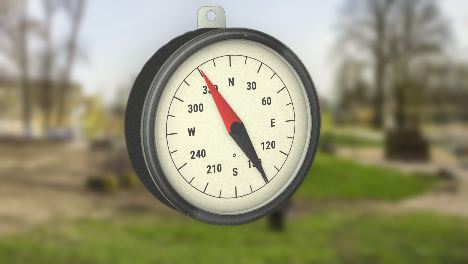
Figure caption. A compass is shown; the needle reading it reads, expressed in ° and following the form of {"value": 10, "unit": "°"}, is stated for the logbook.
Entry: {"value": 330, "unit": "°"}
